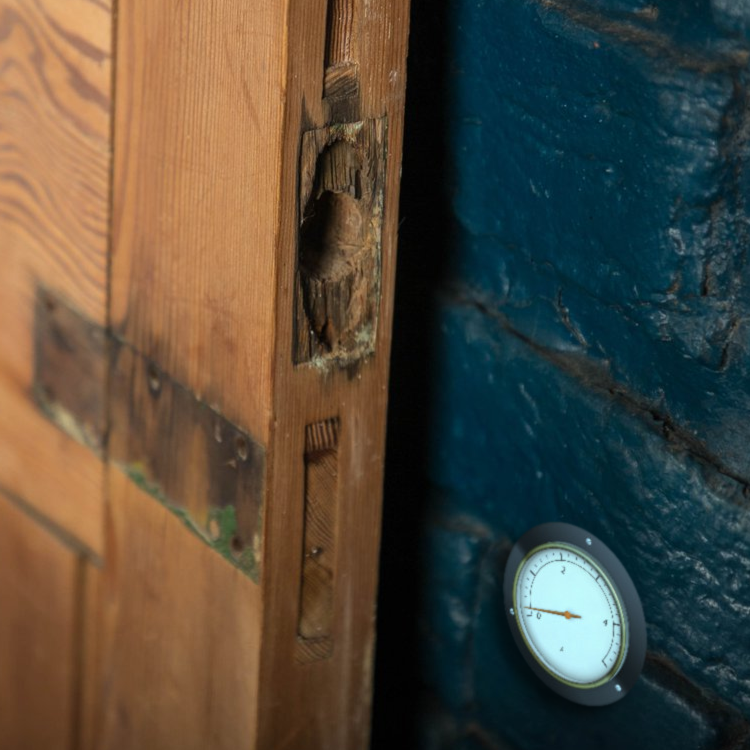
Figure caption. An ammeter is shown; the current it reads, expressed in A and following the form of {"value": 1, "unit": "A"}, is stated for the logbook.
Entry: {"value": 0.2, "unit": "A"}
